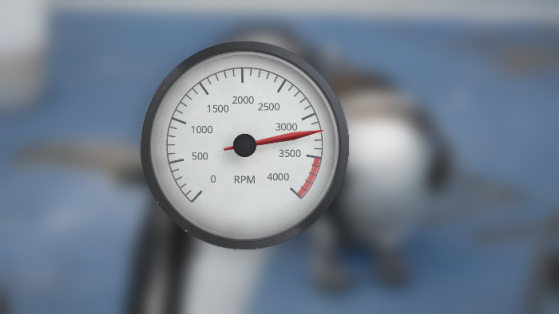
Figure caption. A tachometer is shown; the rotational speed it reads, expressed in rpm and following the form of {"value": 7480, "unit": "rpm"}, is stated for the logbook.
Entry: {"value": 3200, "unit": "rpm"}
